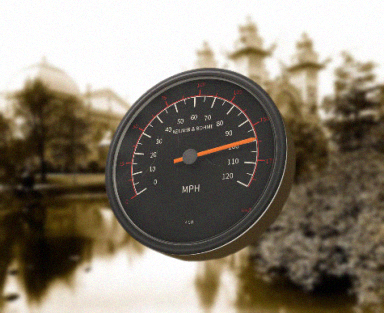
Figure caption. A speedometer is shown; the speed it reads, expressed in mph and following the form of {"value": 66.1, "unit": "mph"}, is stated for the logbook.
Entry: {"value": 100, "unit": "mph"}
